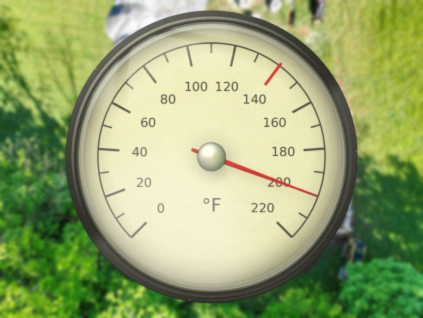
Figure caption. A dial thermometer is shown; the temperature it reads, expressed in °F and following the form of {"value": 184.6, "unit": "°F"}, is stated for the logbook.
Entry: {"value": 200, "unit": "°F"}
